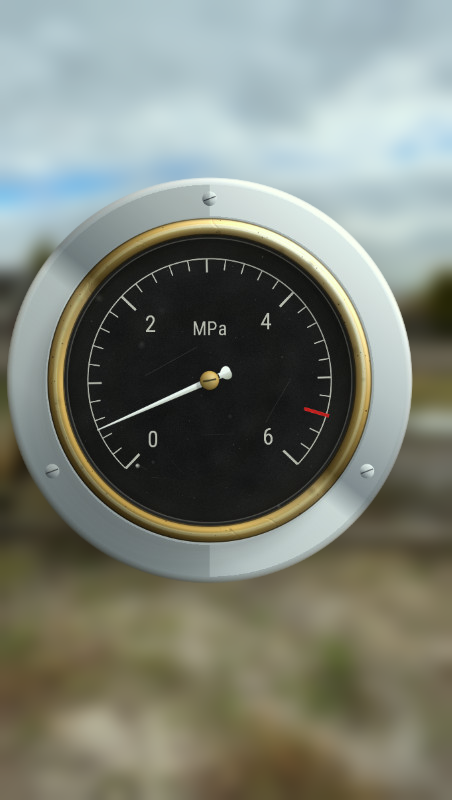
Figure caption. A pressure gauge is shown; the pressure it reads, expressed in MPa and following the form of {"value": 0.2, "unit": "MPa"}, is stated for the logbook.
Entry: {"value": 0.5, "unit": "MPa"}
